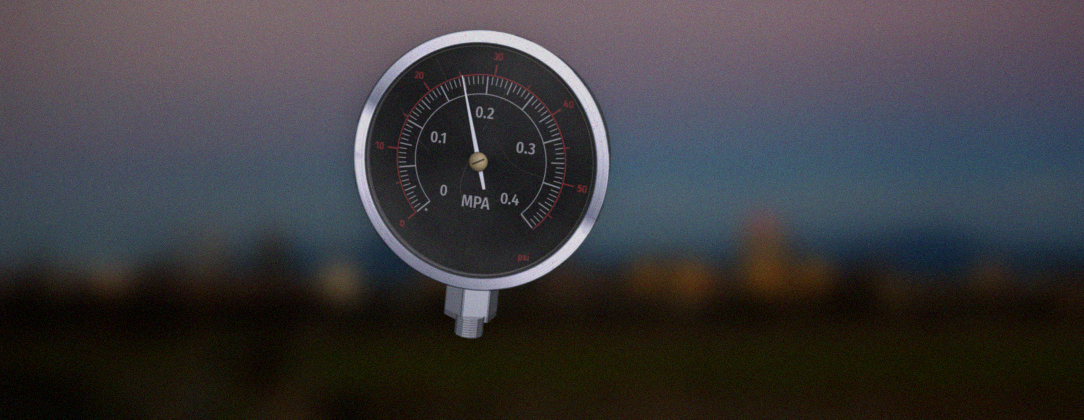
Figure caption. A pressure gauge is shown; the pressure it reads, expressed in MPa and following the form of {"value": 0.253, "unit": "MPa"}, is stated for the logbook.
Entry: {"value": 0.175, "unit": "MPa"}
